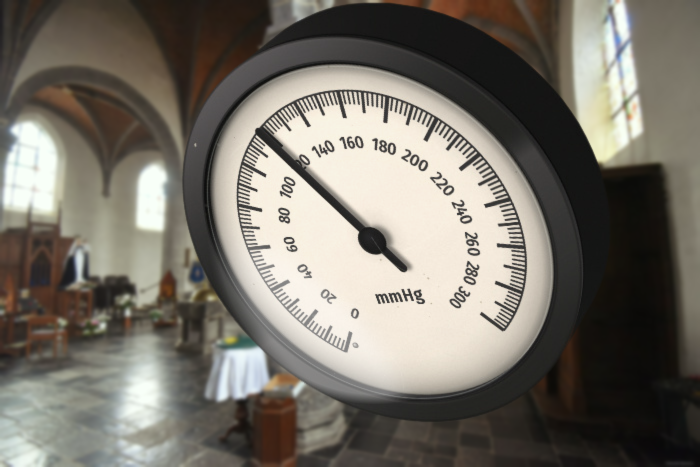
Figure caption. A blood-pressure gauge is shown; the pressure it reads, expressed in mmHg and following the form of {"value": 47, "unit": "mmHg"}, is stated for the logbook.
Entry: {"value": 120, "unit": "mmHg"}
